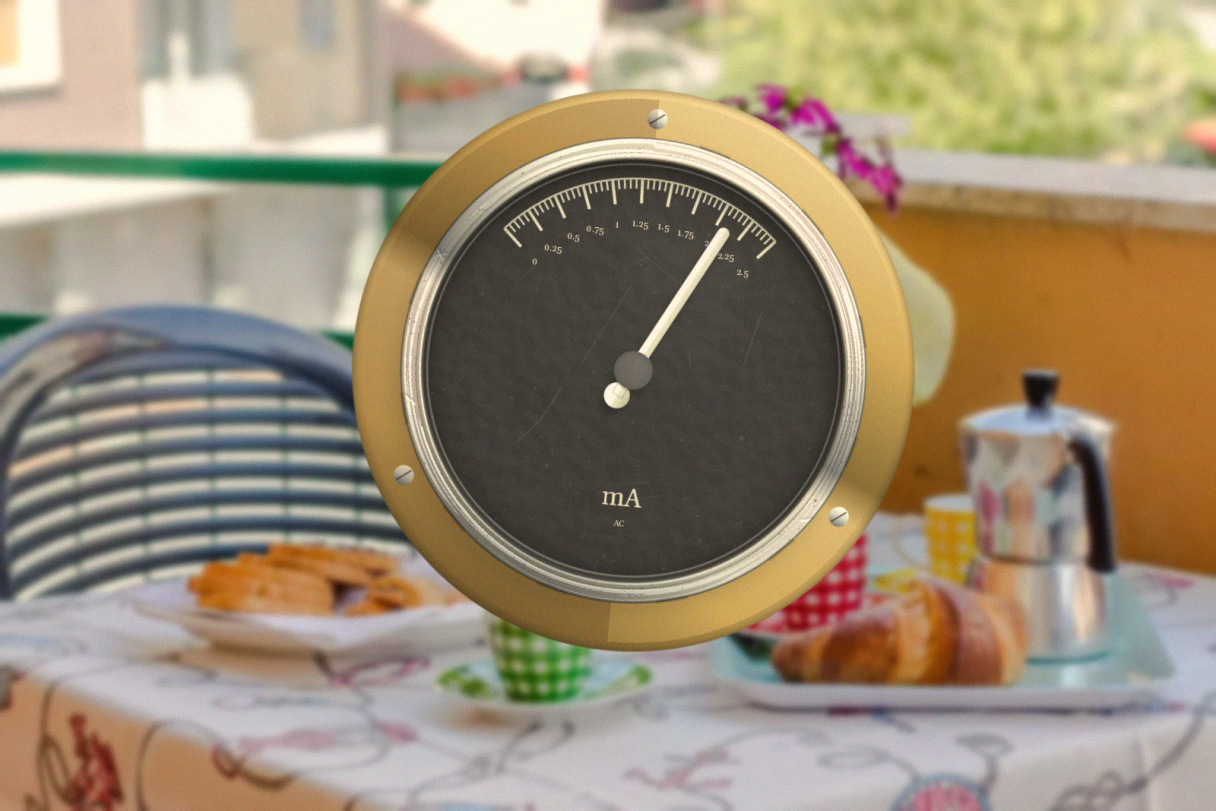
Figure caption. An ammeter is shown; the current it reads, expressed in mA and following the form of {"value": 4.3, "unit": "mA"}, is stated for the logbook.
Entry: {"value": 2.1, "unit": "mA"}
